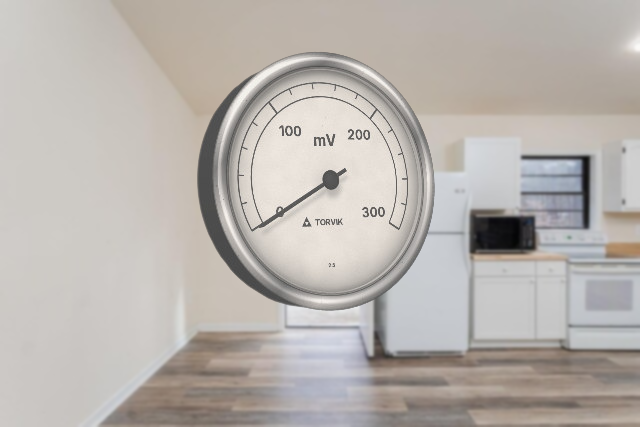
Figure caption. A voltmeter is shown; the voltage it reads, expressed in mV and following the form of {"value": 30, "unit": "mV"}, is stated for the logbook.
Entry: {"value": 0, "unit": "mV"}
